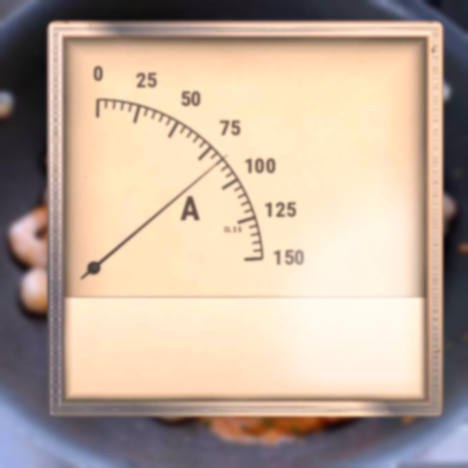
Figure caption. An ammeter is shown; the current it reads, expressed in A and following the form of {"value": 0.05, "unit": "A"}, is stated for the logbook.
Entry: {"value": 85, "unit": "A"}
